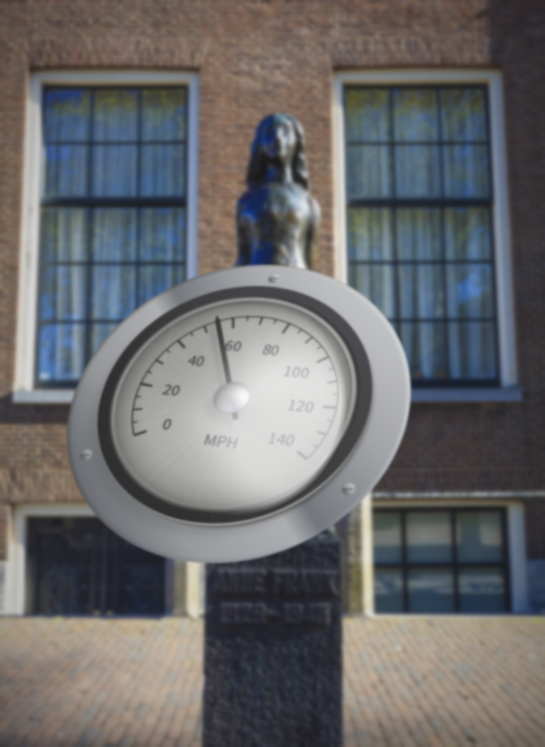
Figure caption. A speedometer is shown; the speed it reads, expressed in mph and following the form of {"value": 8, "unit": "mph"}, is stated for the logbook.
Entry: {"value": 55, "unit": "mph"}
